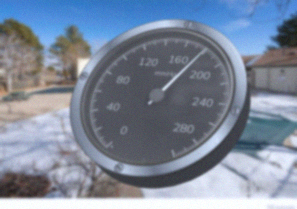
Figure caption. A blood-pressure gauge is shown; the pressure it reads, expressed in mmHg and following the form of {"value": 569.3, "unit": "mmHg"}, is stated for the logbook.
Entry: {"value": 180, "unit": "mmHg"}
